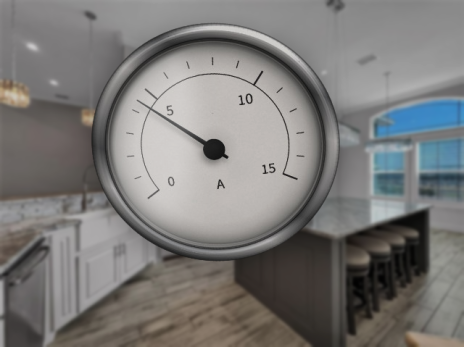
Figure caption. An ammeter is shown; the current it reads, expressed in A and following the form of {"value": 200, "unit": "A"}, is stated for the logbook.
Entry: {"value": 4.5, "unit": "A"}
